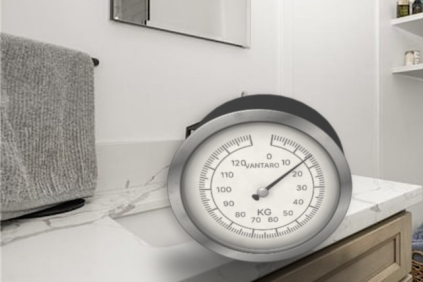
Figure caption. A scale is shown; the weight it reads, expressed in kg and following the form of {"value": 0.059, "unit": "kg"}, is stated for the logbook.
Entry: {"value": 15, "unit": "kg"}
